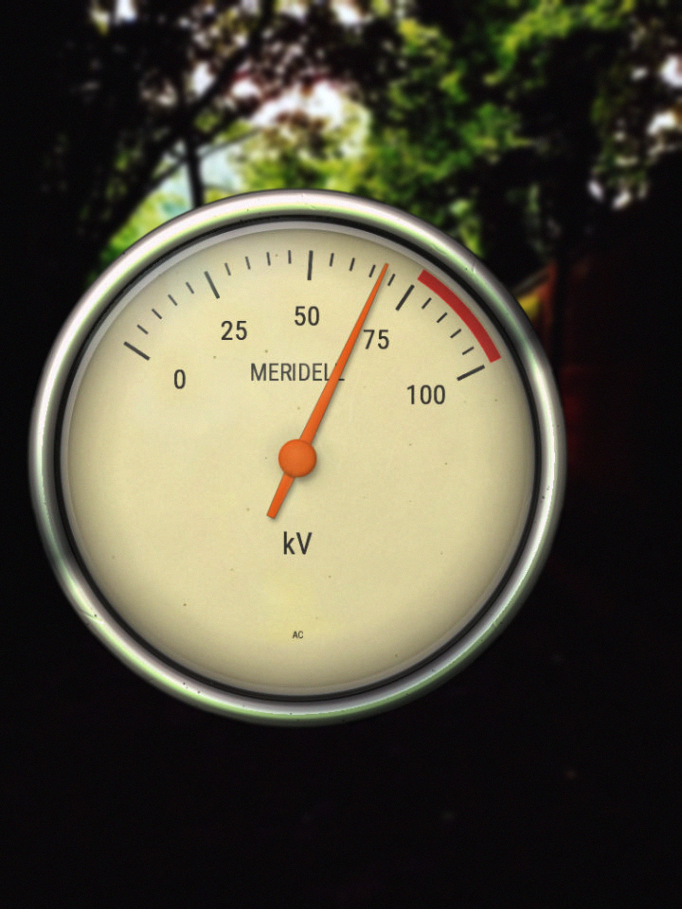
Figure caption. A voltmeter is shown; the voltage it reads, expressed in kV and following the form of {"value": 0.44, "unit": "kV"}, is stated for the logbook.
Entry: {"value": 67.5, "unit": "kV"}
